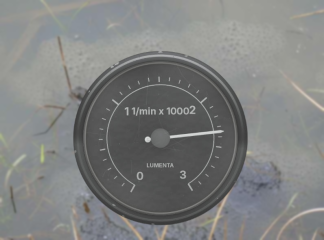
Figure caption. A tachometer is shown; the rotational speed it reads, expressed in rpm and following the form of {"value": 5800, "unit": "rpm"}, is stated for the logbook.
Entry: {"value": 2350, "unit": "rpm"}
